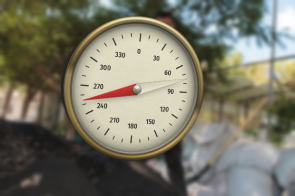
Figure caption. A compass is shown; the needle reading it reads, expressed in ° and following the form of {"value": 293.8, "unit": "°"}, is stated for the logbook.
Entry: {"value": 255, "unit": "°"}
